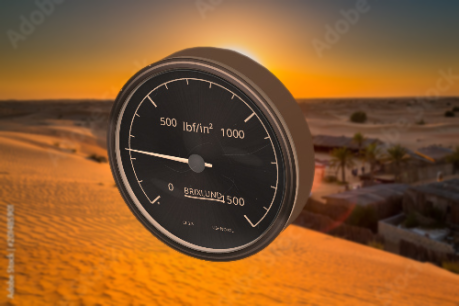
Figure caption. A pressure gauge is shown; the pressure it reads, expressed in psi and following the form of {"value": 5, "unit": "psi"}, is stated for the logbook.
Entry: {"value": 250, "unit": "psi"}
